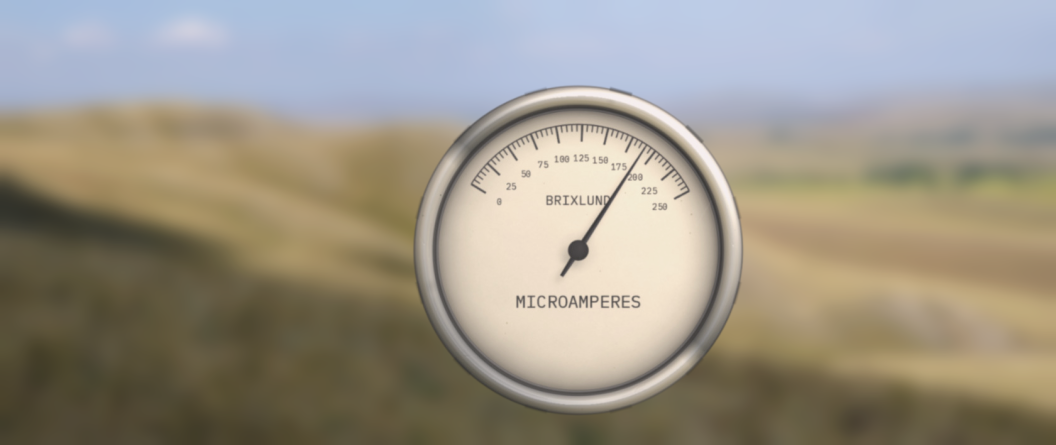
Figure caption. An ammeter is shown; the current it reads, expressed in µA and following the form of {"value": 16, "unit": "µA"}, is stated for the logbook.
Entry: {"value": 190, "unit": "µA"}
